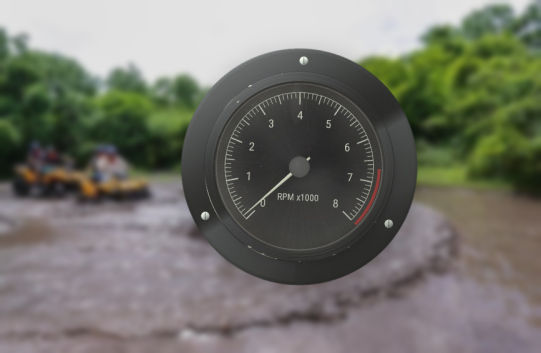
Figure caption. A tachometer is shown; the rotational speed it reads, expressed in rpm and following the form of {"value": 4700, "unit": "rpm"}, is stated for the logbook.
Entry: {"value": 100, "unit": "rpm"}
